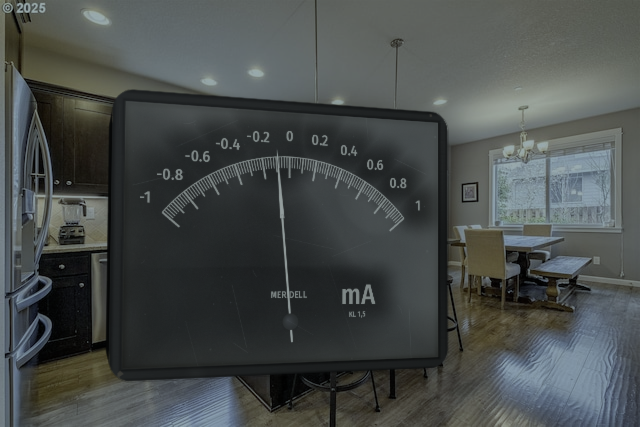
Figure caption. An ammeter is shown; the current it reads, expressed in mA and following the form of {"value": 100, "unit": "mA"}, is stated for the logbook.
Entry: {"value": -0.1, "unit": "mA"}
